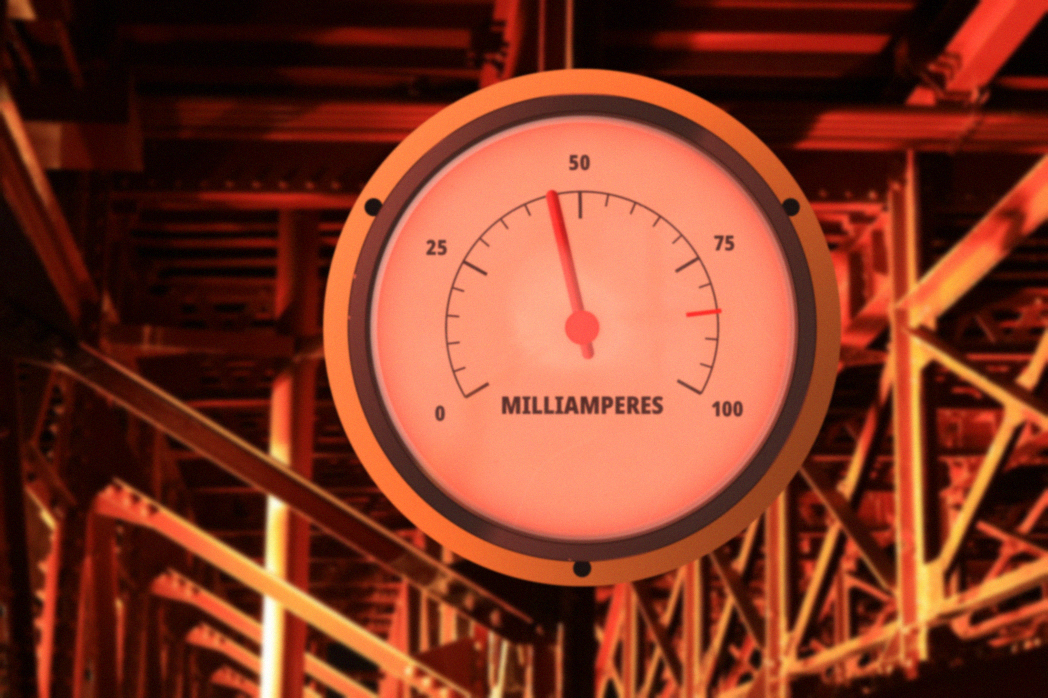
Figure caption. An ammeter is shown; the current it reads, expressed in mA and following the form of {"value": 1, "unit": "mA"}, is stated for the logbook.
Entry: {"value": 45, "unit": "mA"}
